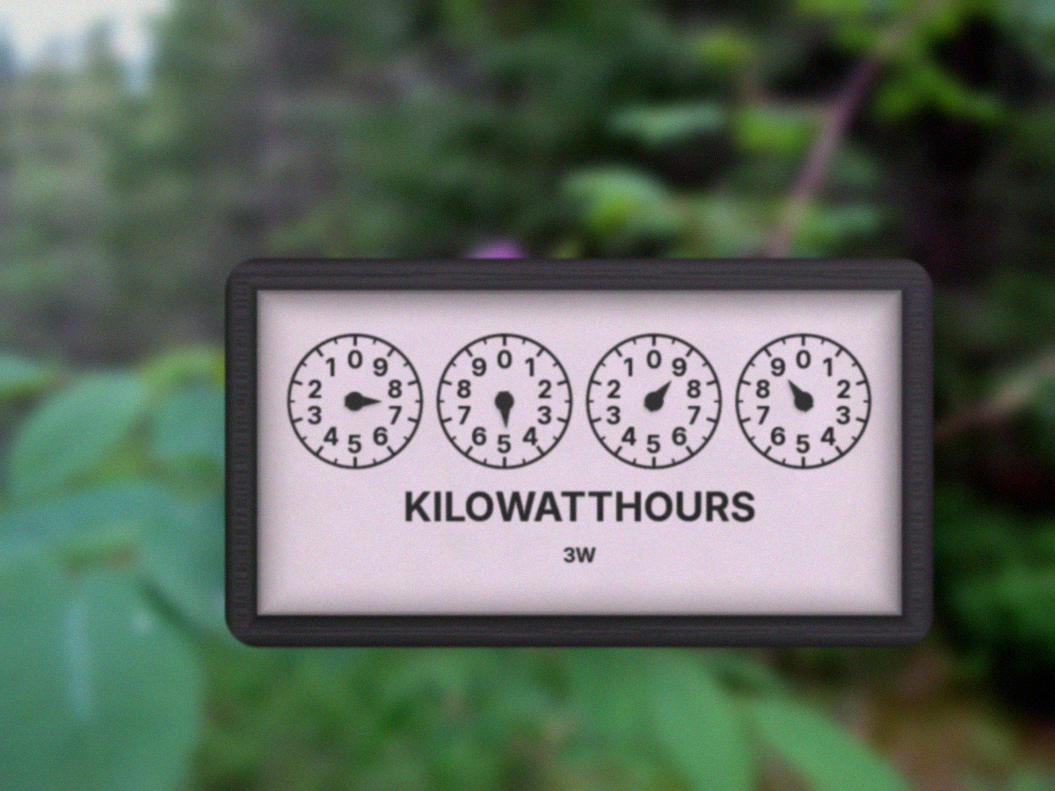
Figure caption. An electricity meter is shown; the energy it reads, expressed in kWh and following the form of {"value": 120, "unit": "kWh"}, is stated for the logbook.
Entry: {"value": 7489, "unit": "kWh"}
